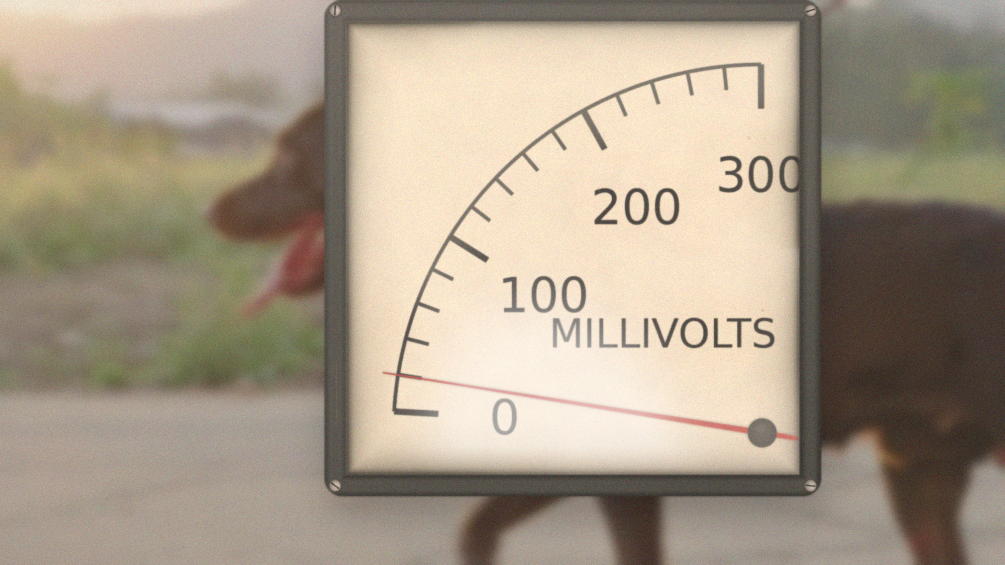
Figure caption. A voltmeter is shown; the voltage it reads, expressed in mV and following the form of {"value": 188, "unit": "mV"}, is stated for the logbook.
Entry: {"value": 20, "unit": "mV"}
